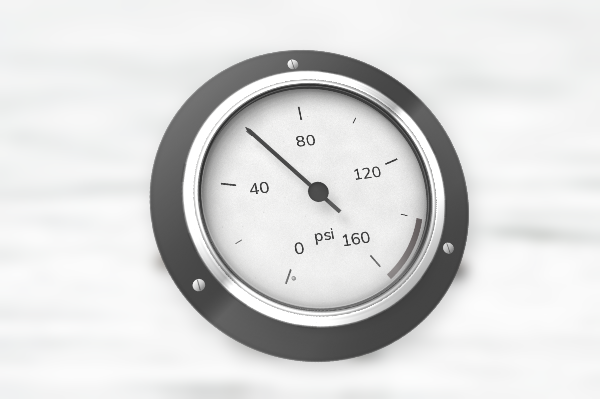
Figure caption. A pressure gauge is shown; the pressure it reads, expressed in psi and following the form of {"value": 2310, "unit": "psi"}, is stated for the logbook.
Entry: {"value": 60, "unit": "psi"}
